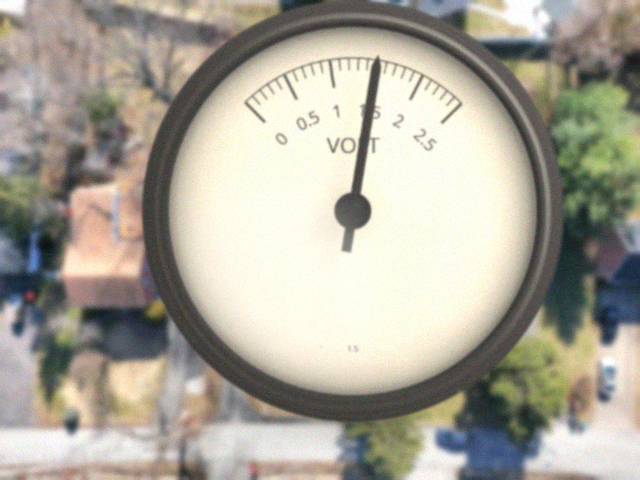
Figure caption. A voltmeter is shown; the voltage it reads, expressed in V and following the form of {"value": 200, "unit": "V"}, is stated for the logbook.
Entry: {"value": 1.5, "unit": "V"}
